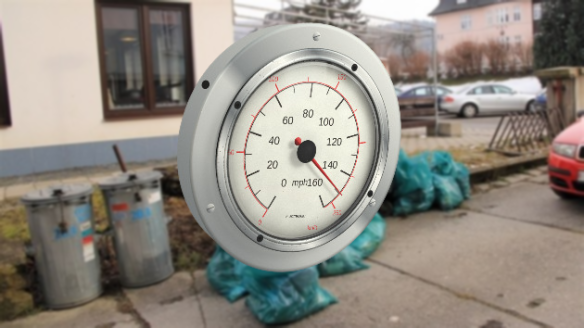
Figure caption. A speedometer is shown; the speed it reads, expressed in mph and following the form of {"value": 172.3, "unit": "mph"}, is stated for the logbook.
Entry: {"value": 150, "unit": "mph"}
